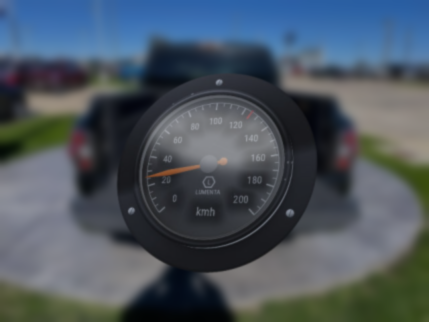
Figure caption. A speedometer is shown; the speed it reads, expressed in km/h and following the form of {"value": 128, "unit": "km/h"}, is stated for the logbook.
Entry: {"value": 25, "unit": "km/h"}
